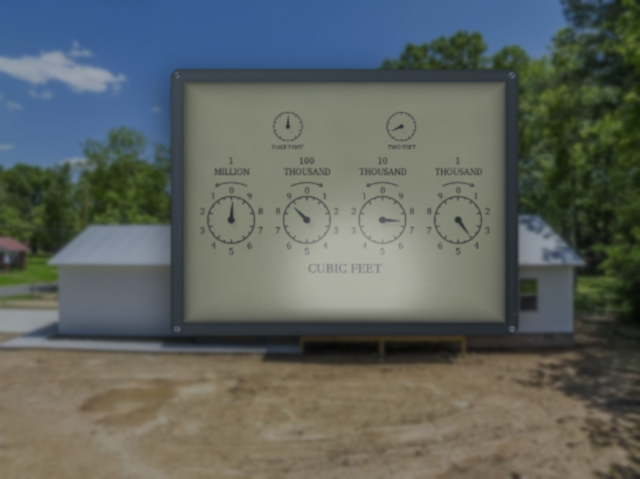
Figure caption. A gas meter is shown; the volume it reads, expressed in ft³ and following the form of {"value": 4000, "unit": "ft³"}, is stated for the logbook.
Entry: {"value": 987400, "unit": "ft³"}
